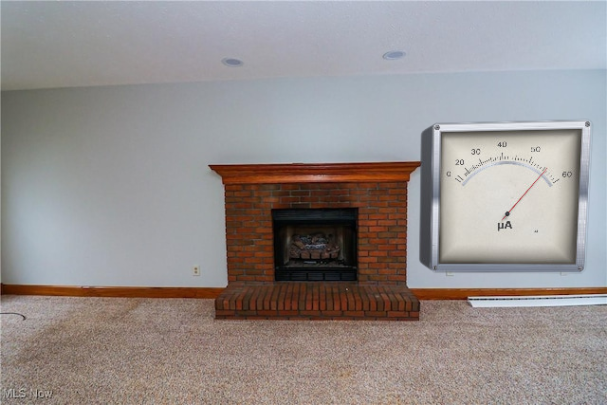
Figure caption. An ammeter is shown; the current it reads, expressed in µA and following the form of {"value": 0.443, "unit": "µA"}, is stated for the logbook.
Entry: {"value": 55, "unit": "µA"}
